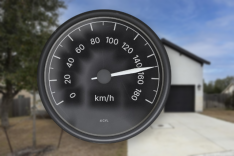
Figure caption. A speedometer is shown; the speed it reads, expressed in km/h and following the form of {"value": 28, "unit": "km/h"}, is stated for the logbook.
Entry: {"value": 150, "unit": "km/h"}
